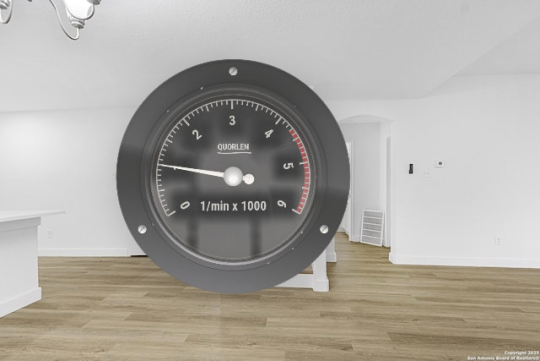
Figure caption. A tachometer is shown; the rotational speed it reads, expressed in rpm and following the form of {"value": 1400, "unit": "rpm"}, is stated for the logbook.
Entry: {"value": 1000, "unit": "rpm"}
